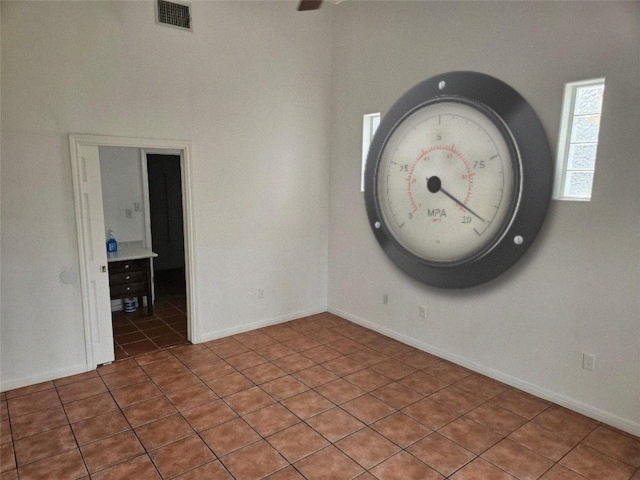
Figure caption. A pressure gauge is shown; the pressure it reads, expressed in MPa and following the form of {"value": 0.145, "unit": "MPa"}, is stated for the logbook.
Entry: {"value": 9.5, "unit": "MPa"}
